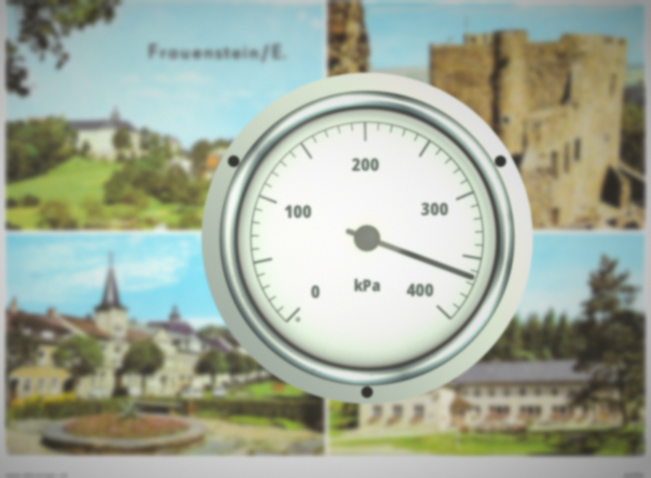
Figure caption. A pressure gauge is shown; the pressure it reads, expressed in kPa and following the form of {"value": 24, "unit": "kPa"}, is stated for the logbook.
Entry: {"value": 365, "unit": "kPa"}
